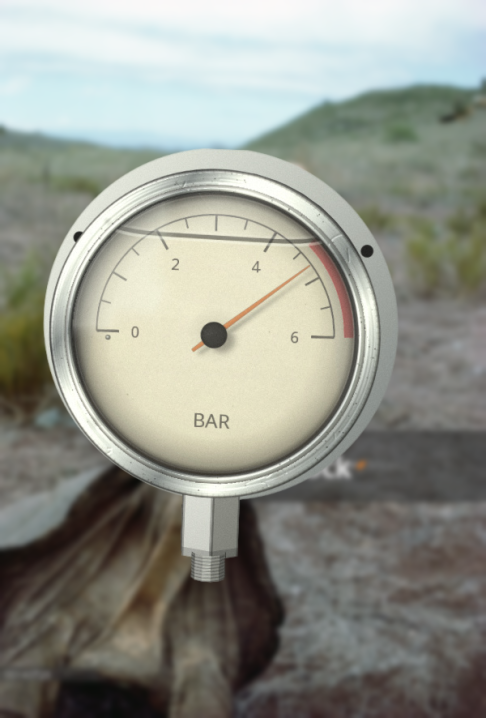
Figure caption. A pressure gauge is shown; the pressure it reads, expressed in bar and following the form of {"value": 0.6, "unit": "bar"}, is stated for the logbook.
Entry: {"value": 4.75, "unit": "bar"}
